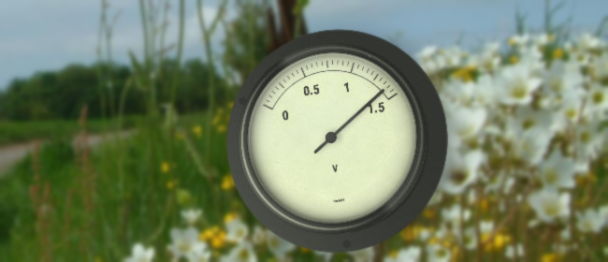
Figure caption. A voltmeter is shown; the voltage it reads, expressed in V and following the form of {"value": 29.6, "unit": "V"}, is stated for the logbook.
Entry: {"value": 1.4, "unit": "V"}
